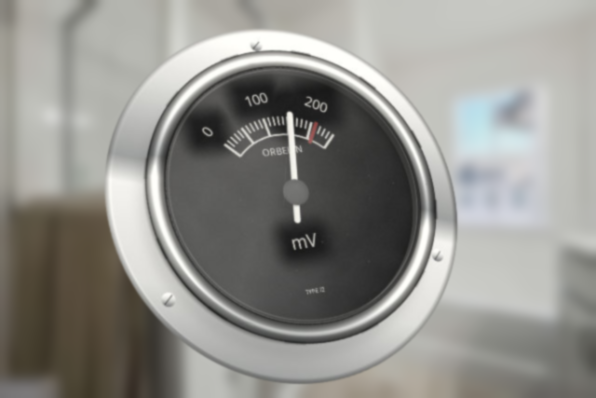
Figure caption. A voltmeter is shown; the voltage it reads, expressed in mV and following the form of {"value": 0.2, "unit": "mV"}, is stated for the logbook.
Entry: {"value": 150, "unit": "mV"}
